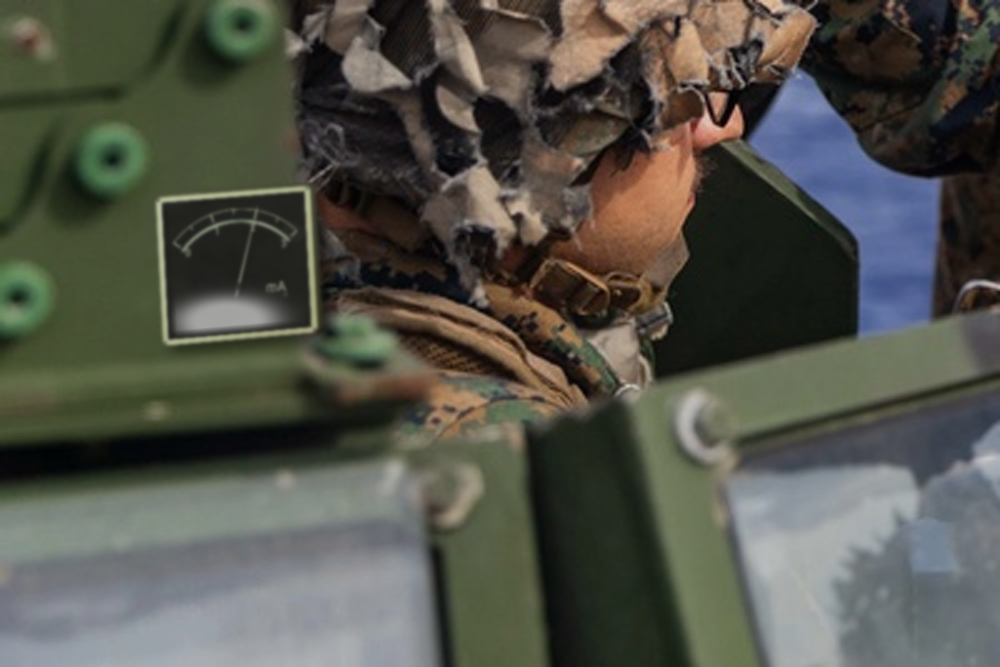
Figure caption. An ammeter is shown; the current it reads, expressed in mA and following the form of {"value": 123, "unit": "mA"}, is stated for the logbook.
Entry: {"value": 2, "unit": "mA"}
